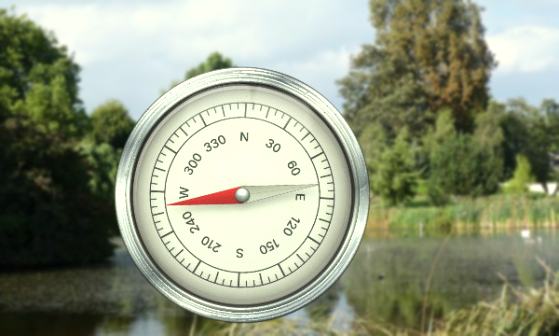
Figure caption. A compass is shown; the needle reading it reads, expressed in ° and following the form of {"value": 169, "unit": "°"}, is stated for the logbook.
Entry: {"value": 260, "unit": "°"}
